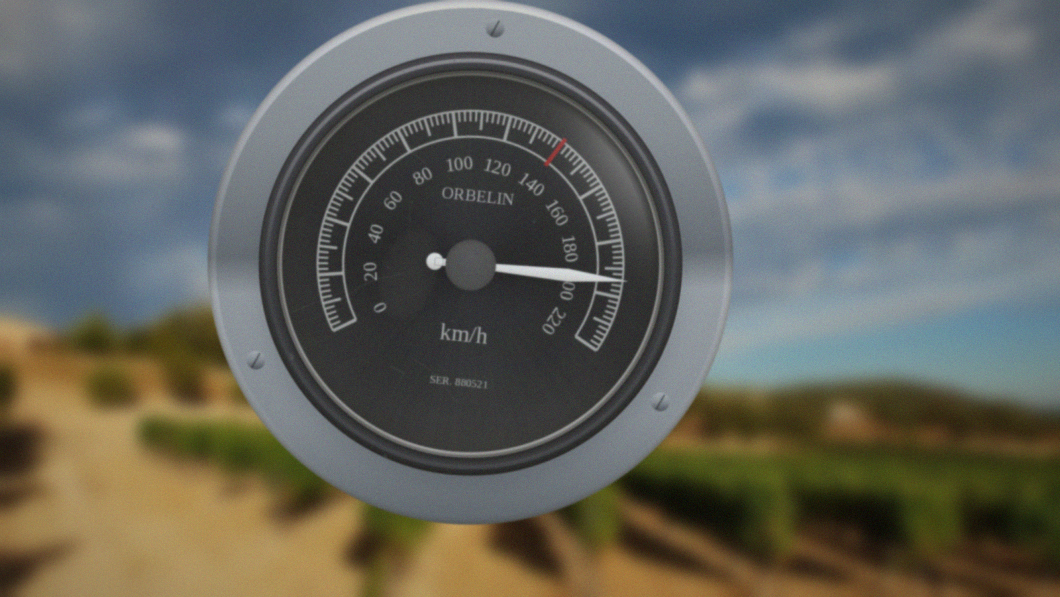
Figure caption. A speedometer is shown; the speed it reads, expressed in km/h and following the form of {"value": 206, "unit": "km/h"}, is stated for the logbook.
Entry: {"value": 194, "unit": "km/h"}
